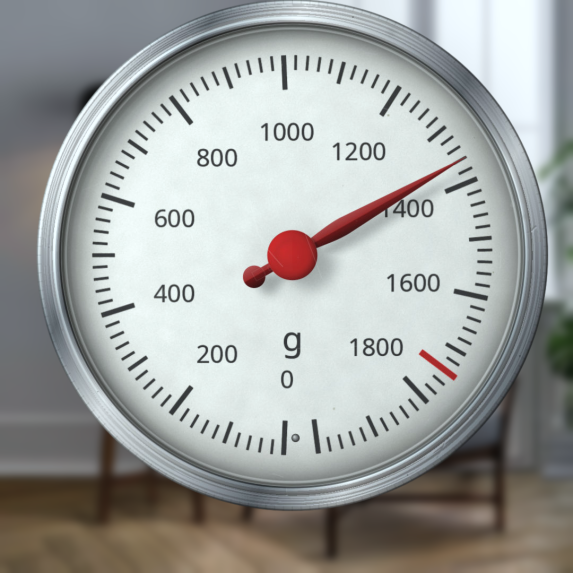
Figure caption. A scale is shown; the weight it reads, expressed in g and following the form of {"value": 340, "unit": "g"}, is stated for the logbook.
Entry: {"value": 1360, "unit": "g"}
